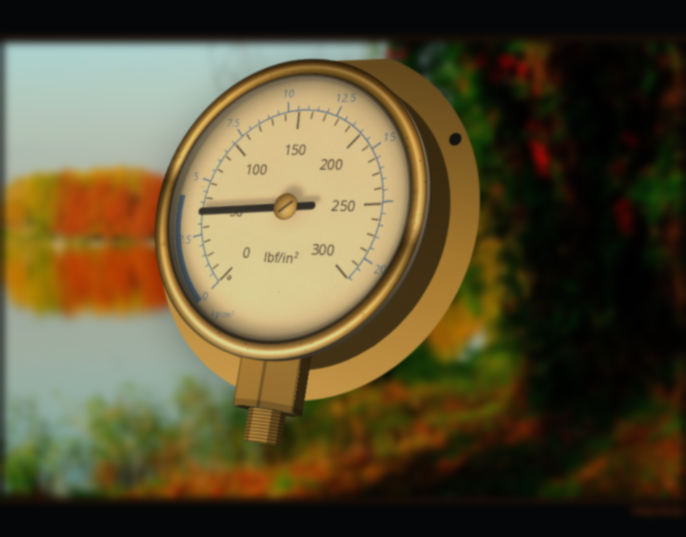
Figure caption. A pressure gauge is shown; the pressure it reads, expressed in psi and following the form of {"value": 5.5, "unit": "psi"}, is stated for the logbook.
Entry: {"value": 50, "unit": "psi"}
